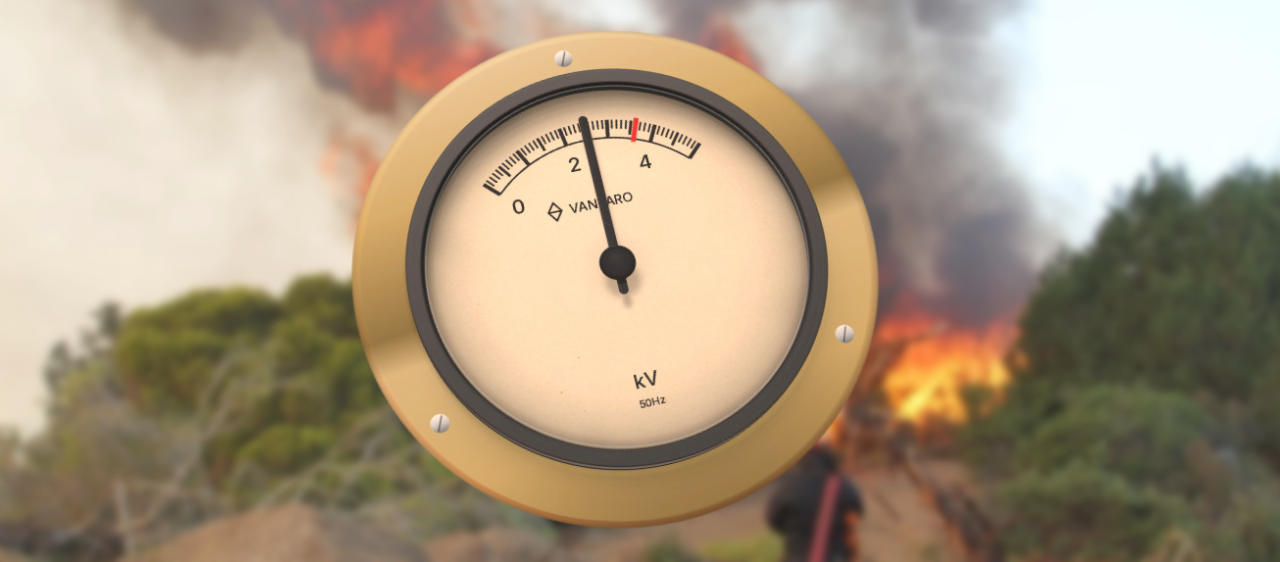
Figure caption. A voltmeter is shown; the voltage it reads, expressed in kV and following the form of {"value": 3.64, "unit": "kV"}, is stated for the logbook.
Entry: {"value": 2.5, "unit": "kV"}
